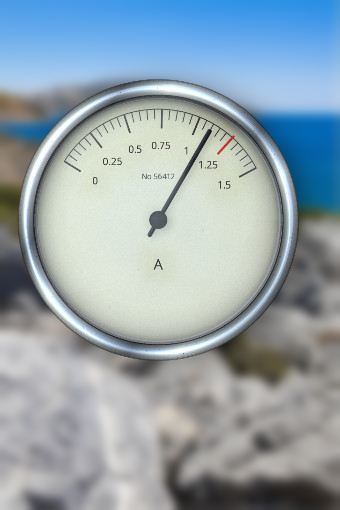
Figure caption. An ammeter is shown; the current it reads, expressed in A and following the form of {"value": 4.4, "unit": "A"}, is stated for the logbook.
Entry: {"value": 1.1, "unit": "A"}
